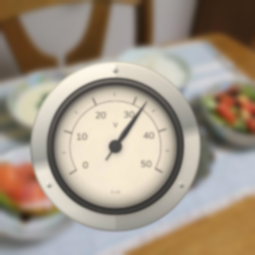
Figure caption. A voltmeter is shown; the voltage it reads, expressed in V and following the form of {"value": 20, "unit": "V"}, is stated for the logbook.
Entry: {"value": 32.5, "unit": "V"}
